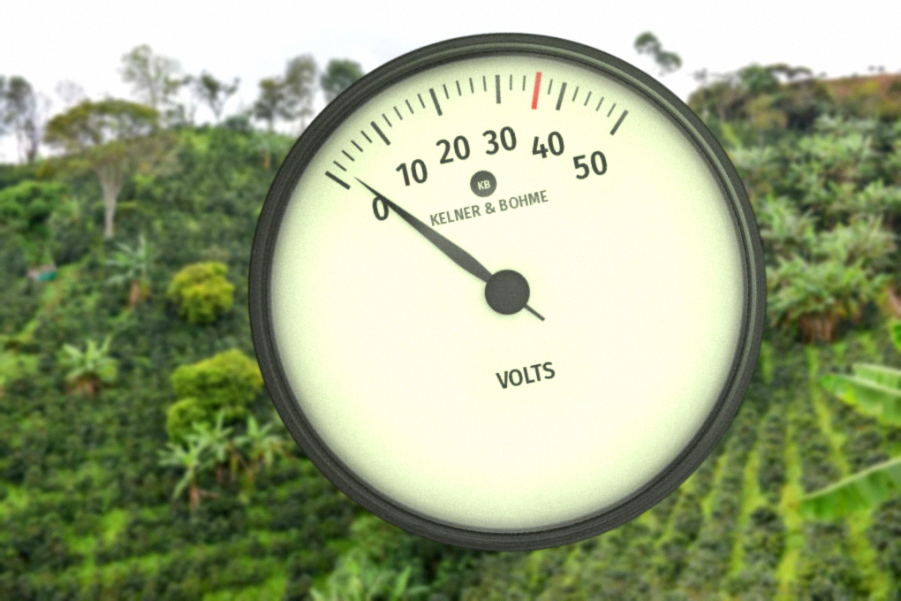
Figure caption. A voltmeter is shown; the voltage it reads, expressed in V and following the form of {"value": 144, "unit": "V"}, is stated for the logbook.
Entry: {"value": 2, "unit": "V"}
